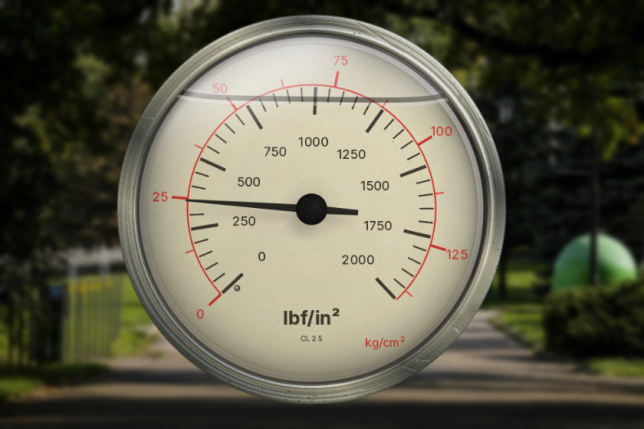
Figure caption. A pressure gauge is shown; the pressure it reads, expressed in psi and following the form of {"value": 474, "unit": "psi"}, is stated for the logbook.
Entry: {"value": 350, "unit": "psi"}
